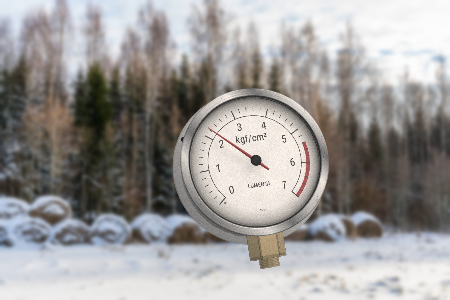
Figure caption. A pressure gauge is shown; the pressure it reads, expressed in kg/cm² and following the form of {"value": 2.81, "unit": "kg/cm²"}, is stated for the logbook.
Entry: {"value": 2.2, "unit": "kg/cm²"}
